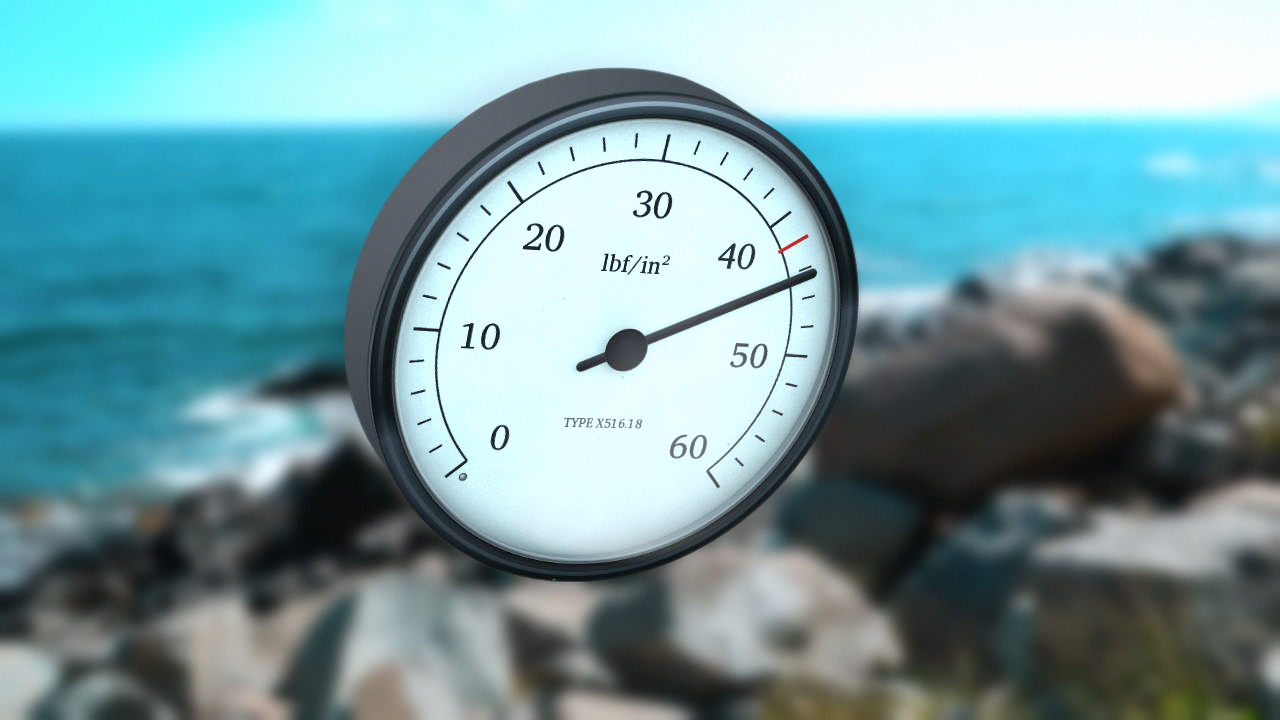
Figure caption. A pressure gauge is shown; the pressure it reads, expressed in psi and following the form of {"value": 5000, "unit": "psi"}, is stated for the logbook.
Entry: {"value": 44, "unit": "psi"}
